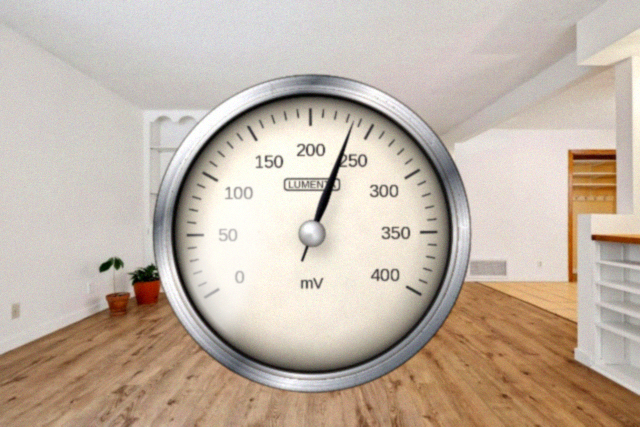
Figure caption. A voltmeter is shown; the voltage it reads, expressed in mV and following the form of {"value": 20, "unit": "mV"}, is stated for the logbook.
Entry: {"value": 235, "unit": "mV"}
